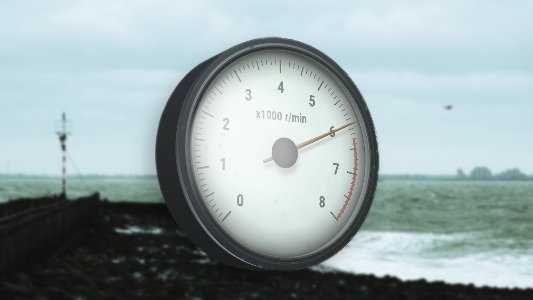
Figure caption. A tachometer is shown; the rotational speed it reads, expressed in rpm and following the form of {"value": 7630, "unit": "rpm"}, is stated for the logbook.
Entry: {"value": 6000, "unit": "rpm"}
